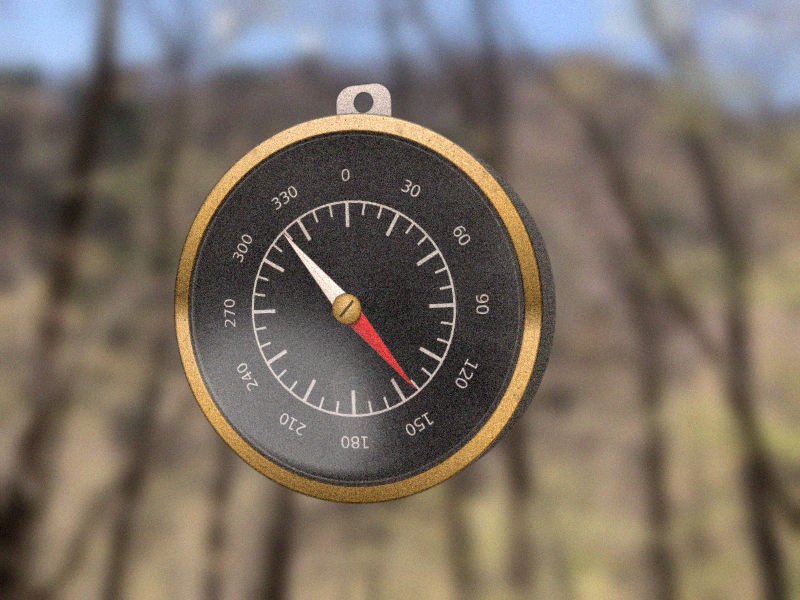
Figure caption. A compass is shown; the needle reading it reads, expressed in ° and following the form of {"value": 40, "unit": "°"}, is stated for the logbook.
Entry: {"value": 140, "unit": "°"}
